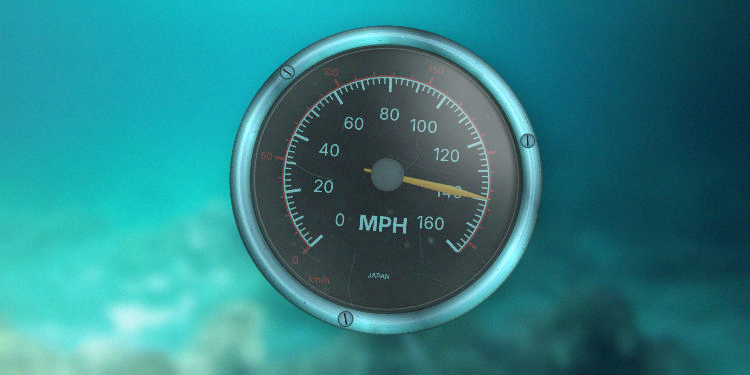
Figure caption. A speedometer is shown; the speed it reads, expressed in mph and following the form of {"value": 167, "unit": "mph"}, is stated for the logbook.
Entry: {"value": 140, "unit": "mph"}
